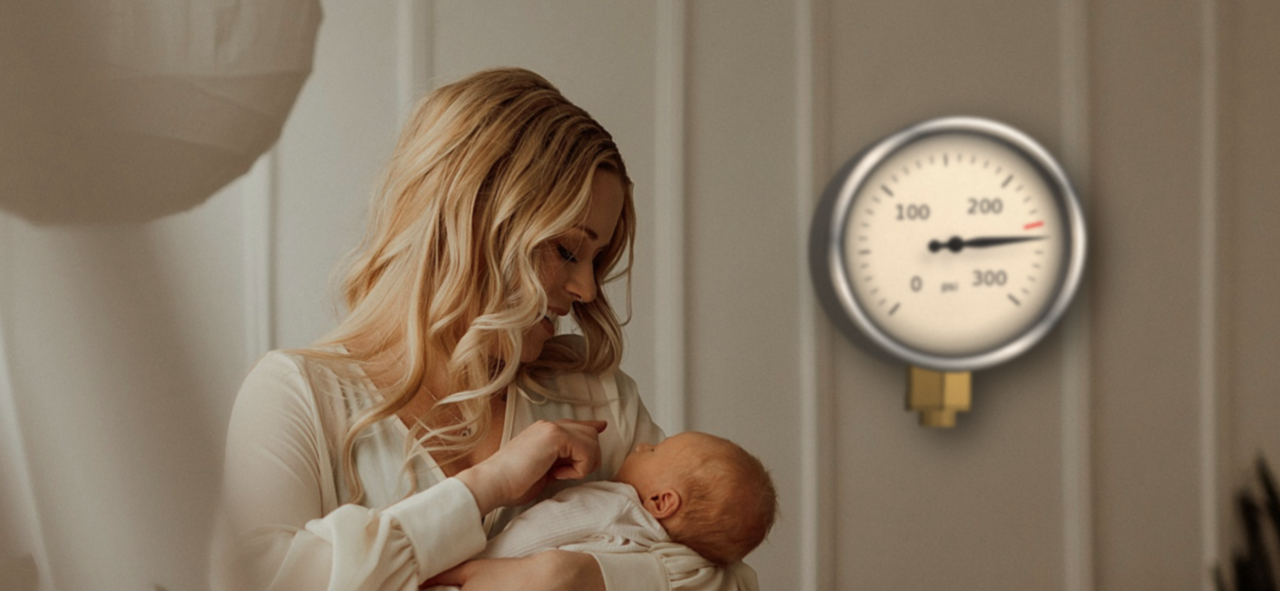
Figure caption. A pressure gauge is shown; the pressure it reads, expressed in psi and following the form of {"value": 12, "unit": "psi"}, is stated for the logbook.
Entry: {"value": 250, "unit": "psi"}
